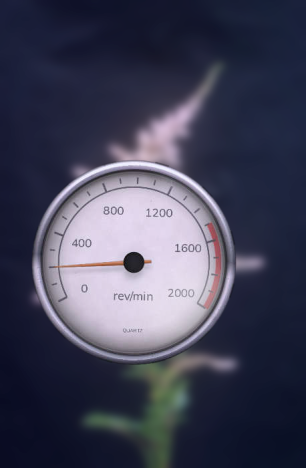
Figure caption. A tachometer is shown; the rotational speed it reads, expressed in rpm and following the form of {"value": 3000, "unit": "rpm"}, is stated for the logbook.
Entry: {"value": 200, "unit": "rpm"}
